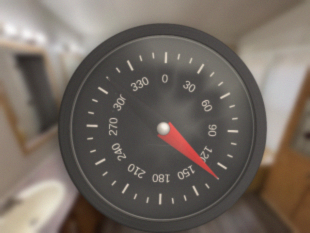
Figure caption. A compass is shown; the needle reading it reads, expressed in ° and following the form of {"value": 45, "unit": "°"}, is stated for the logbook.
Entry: {"value": 130, "unit": "°"}
